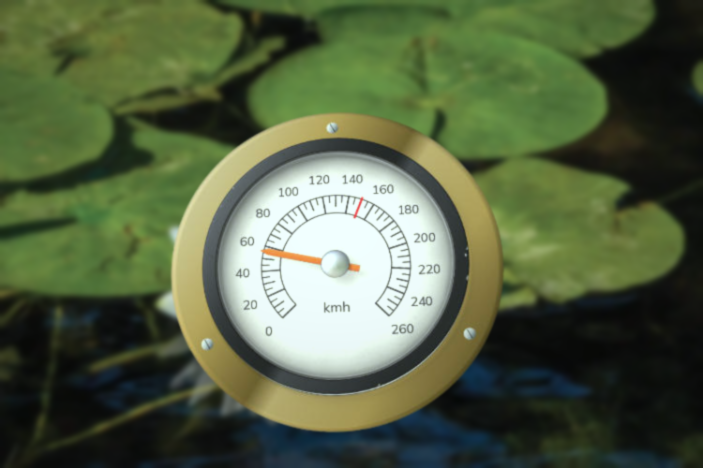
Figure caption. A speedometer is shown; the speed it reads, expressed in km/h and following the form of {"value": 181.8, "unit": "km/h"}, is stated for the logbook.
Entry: {"value": 55, "unit": "km/h"}
